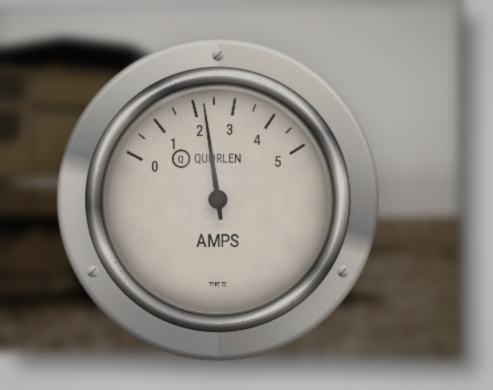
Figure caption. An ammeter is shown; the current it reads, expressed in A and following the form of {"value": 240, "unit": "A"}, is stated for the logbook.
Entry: {"value": 2.25, "unit": "A"}
